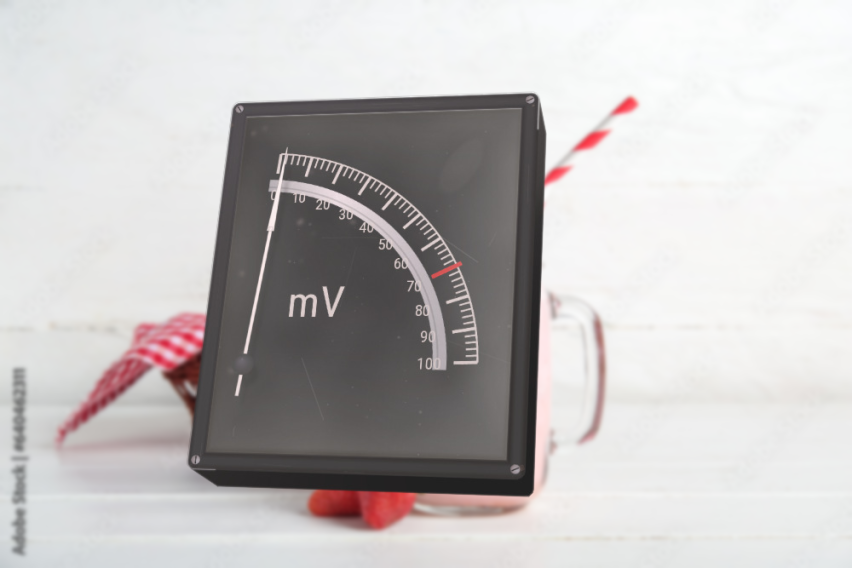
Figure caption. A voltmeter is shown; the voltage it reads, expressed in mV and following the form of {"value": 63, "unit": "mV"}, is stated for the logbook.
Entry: {"value": 2, "unit": "mV"}
